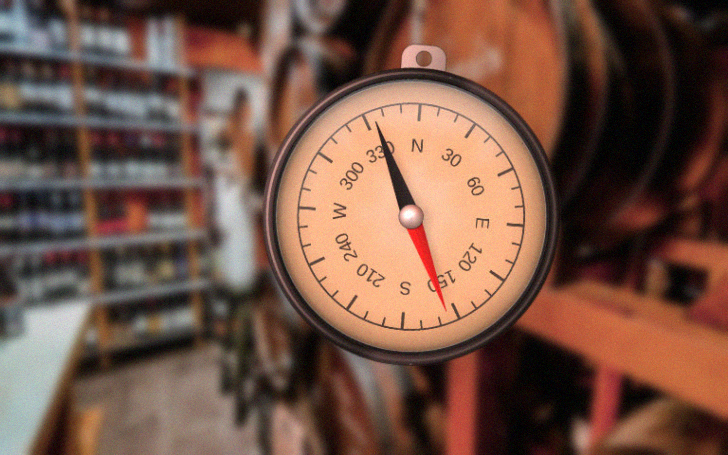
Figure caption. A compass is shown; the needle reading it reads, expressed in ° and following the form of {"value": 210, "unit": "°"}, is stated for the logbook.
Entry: {"value": 155, "unit": "°"}
